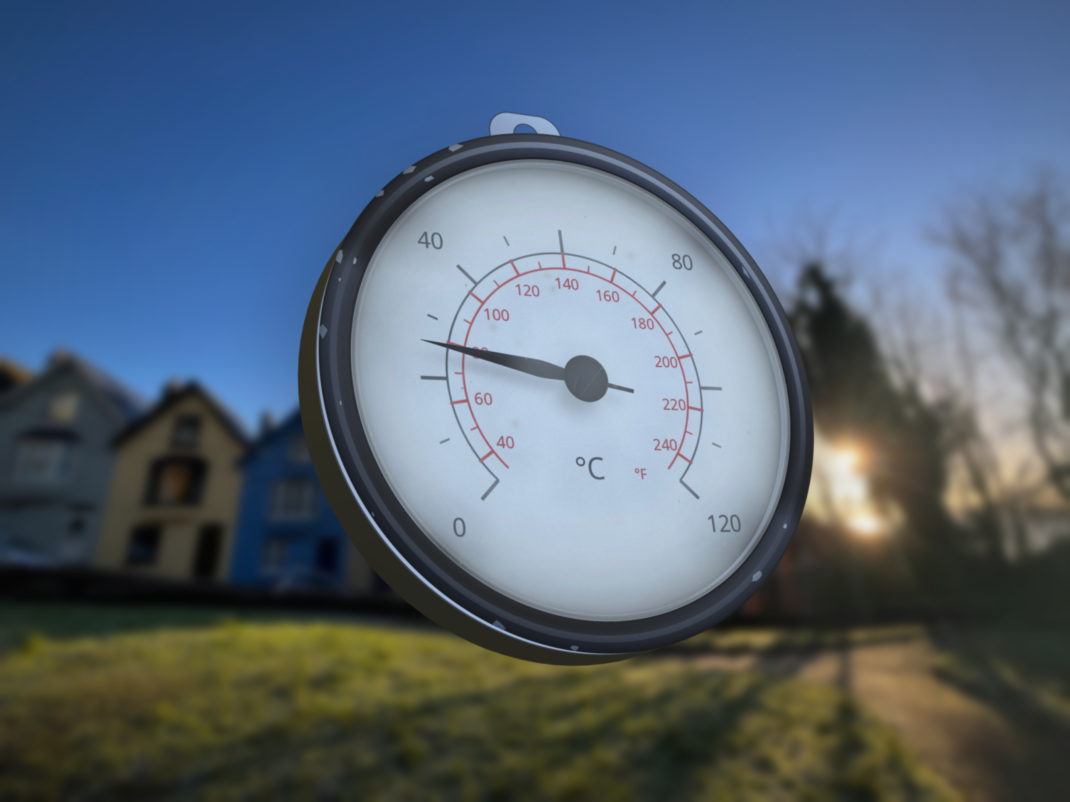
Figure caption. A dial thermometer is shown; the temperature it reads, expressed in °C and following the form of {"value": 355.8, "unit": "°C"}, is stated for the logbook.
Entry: {"value": 25, "unit": "°C"}
